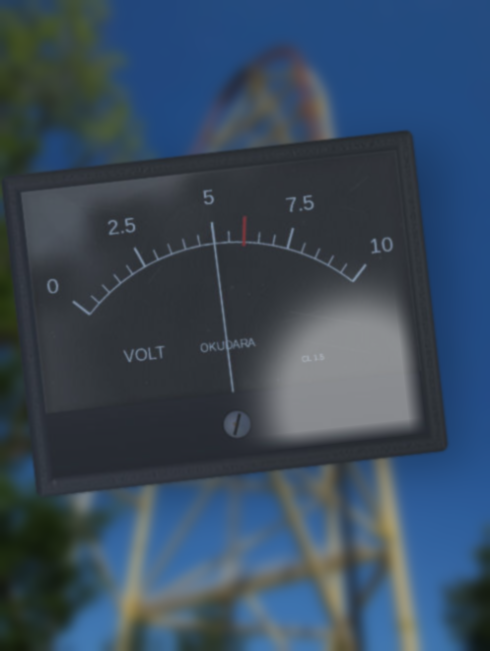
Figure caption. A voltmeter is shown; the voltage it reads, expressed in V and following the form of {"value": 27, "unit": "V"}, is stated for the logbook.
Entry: {"value": 5, "unit": "V"}
